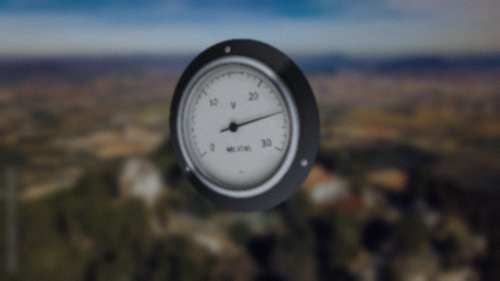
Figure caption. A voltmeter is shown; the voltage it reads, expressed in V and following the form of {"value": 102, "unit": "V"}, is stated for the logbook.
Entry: {"value": 25, "unit": "V"}
